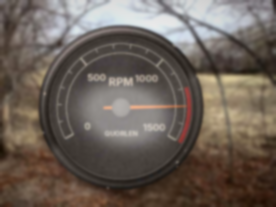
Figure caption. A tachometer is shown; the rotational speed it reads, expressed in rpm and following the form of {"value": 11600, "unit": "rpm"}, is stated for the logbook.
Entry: {"value": 1300, "unit": "rpm"}
